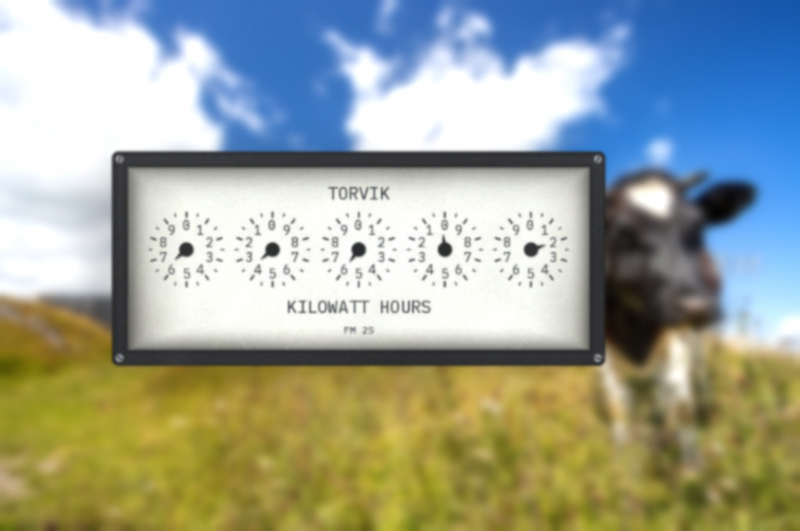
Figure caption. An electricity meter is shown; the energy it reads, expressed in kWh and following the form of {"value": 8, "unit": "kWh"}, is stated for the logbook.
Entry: {"value": 63602, "unit": "kWh"}
